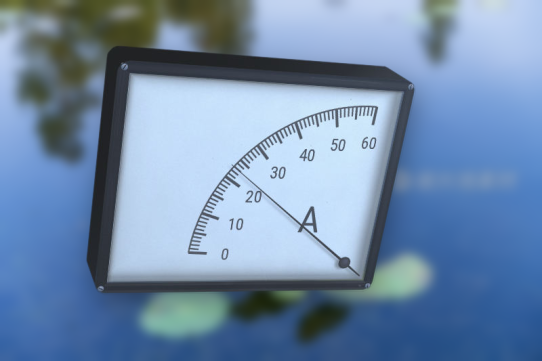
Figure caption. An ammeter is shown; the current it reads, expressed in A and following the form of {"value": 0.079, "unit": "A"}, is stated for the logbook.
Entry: {"value": 23, "unit": "A"}
